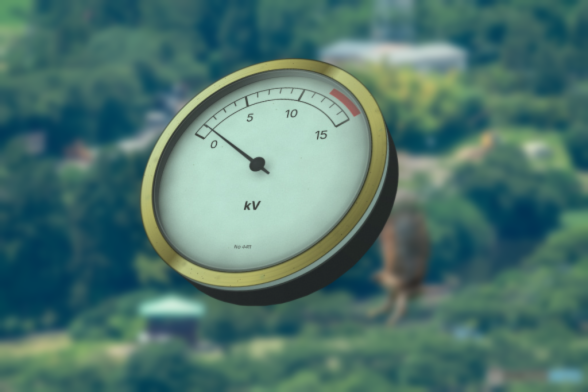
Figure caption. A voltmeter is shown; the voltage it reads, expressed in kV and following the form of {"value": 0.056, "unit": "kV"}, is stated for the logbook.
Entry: {"value": 1, "unit": "kV"}
